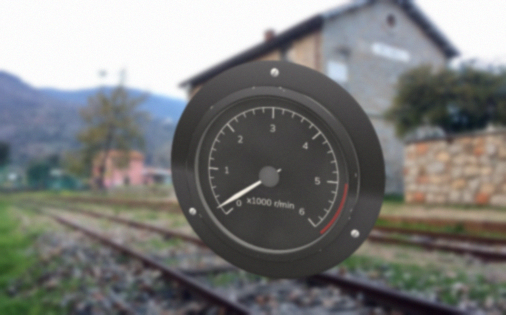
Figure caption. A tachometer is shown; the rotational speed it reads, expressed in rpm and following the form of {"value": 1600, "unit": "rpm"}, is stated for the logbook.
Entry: {"value": 200, "unit": "rpm"}
